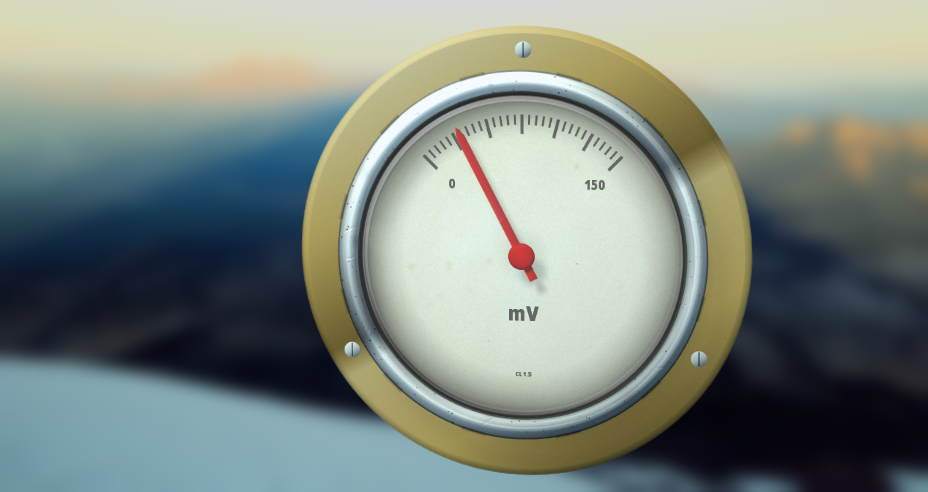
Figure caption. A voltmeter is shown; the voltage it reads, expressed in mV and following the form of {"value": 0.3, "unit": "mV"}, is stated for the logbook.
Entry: {"value": 30, "unit": "mV"}
